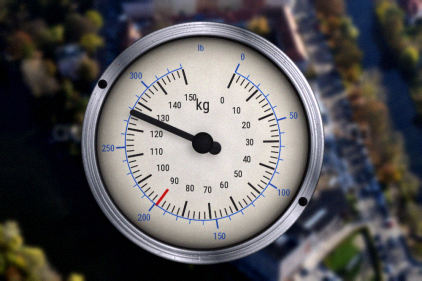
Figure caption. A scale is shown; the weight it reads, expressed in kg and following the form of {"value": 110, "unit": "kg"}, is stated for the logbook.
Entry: {"value": 126, "unit": "kg"}
